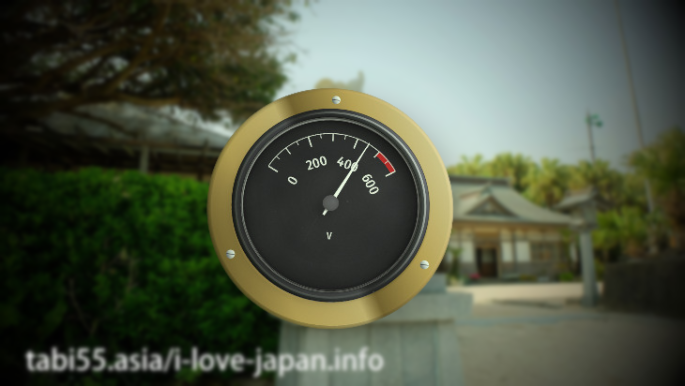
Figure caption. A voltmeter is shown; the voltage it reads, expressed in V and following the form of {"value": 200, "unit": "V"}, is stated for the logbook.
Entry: {"value": 450, "unit": "V"}
